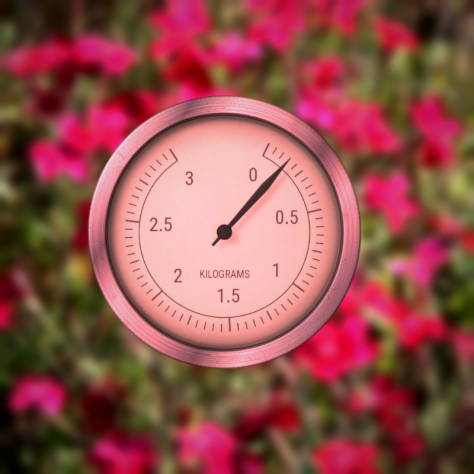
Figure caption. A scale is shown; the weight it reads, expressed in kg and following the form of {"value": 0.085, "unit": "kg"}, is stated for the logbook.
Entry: {"value": 0.15, "unit": "kg"}
